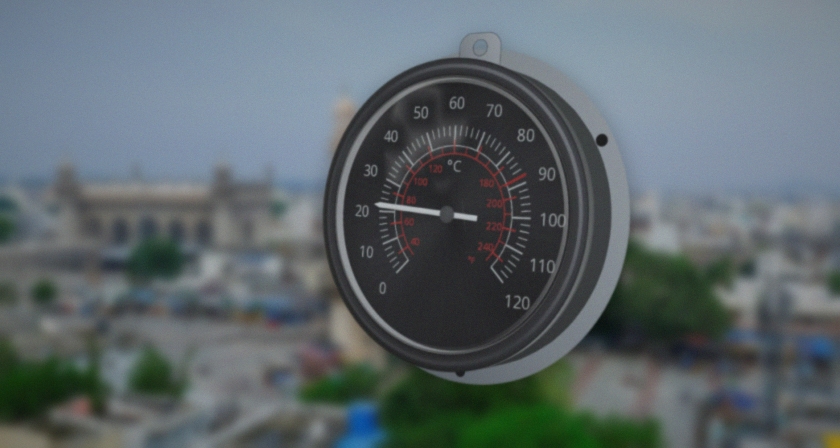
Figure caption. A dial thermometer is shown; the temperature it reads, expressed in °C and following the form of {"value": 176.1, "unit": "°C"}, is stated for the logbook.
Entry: {"value": 22, "unit": "°C"}
